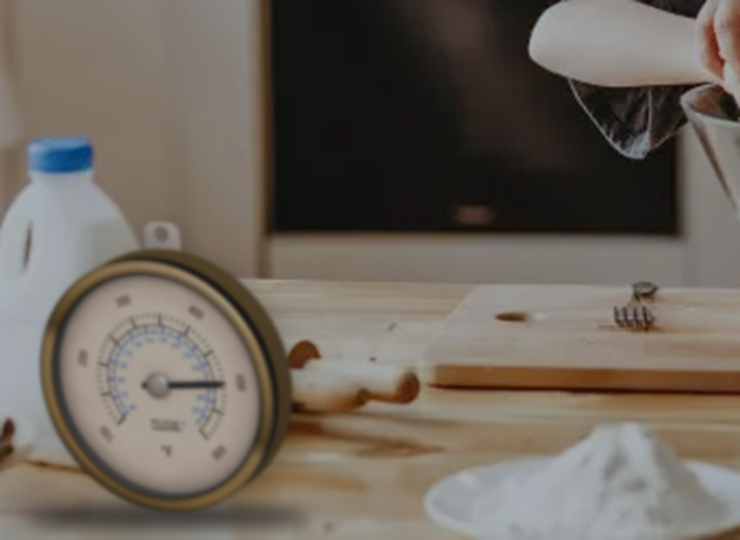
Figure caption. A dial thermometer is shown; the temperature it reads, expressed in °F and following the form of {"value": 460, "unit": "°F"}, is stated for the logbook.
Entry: {"value": 500, "unit": "°F"}
